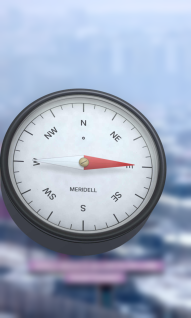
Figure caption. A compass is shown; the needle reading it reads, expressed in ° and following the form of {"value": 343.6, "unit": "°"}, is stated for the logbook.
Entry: {"value": 90, "unit": "°"}
